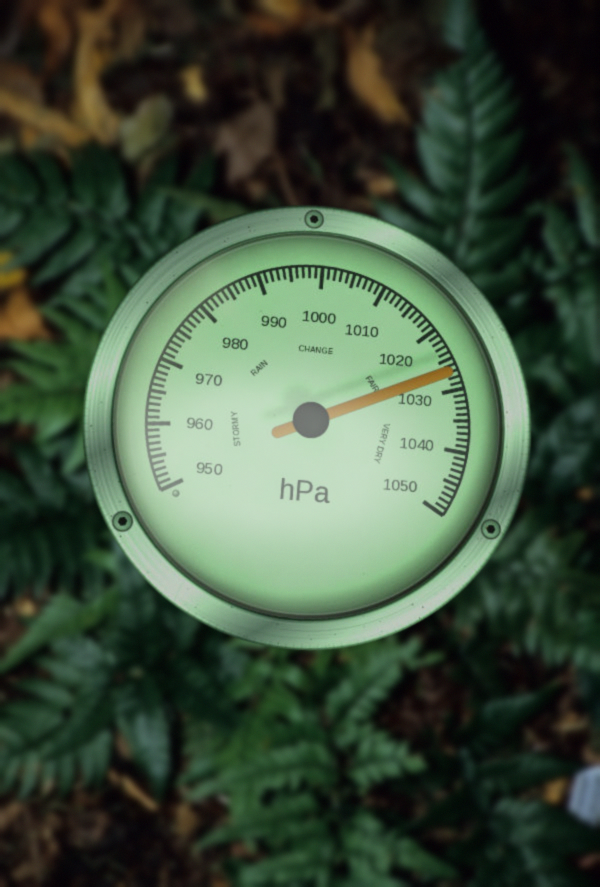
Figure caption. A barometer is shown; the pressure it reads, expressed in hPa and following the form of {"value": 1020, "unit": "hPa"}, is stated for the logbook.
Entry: {"value": 1027, "unit": "hPa"}
